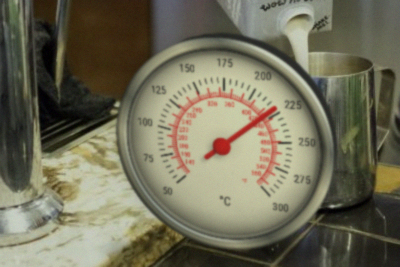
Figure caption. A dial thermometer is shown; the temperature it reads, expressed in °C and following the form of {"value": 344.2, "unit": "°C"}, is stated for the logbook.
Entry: {"value": 220, "unit": "°C"}
